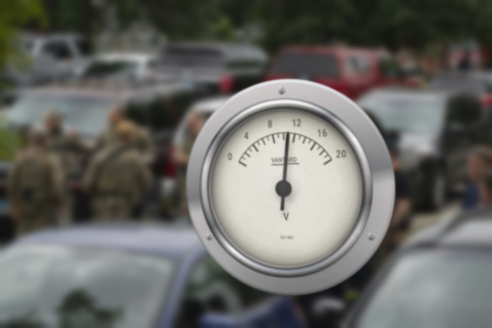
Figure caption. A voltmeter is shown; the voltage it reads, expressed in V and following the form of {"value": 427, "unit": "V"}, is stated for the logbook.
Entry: {"value": 11, "unit": "V"}
